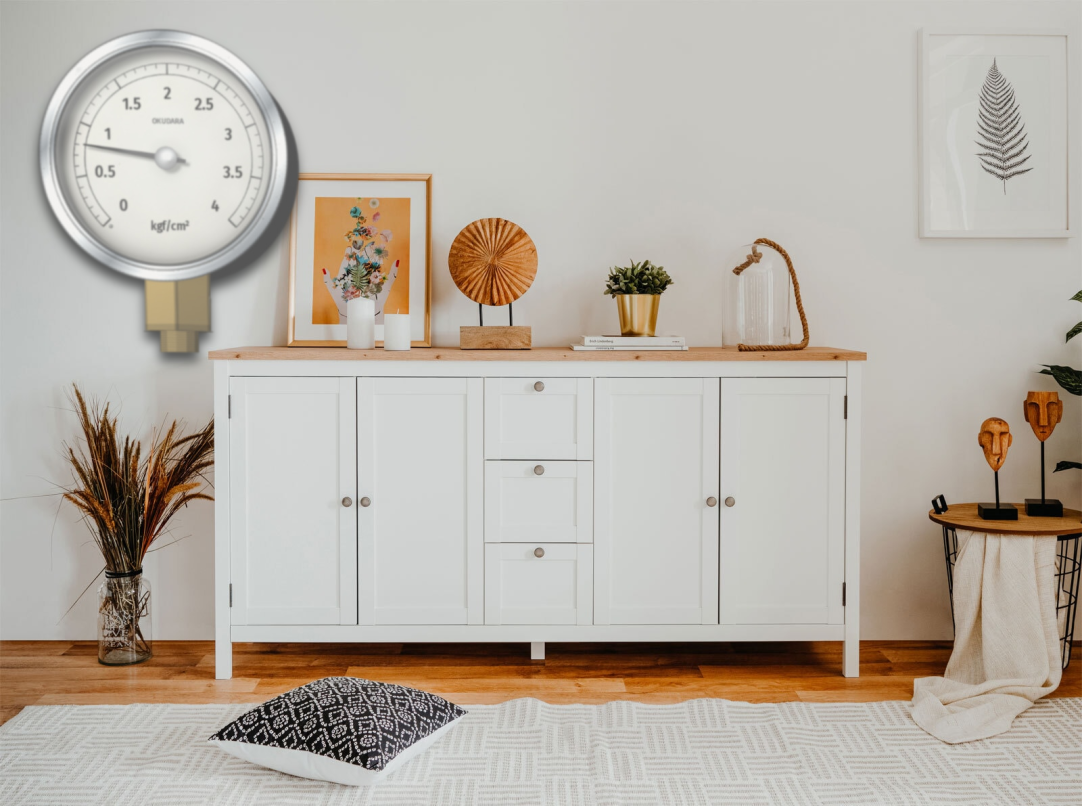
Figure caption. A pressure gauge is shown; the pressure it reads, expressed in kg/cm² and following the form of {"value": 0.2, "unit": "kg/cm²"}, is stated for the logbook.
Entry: {"value": 0.8, "unit": "kg/cm²"}
